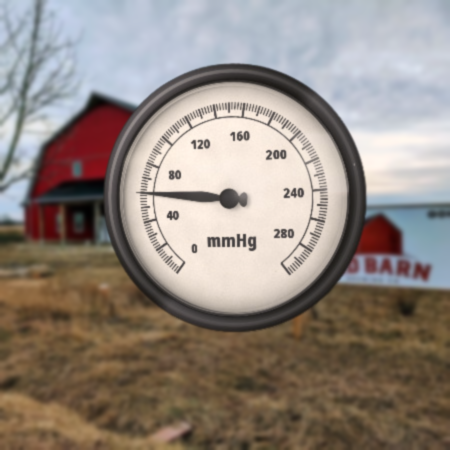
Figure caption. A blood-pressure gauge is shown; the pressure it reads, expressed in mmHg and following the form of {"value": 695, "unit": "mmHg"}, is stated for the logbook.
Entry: {"value": 60, "unit": "mmHg"}
